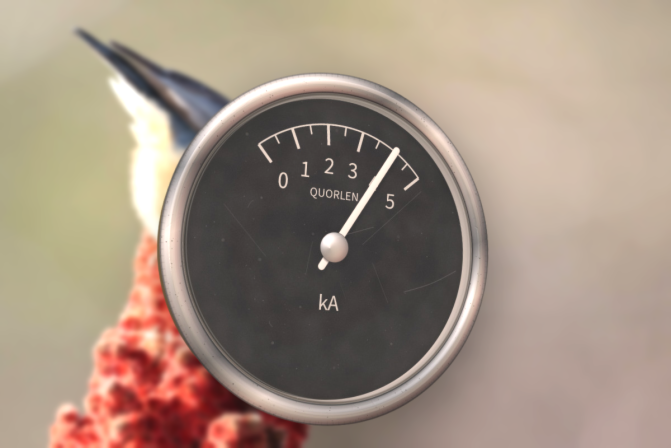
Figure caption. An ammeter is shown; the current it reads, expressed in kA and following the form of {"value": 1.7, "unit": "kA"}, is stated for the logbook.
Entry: {"value": 4, "unit": "kA"}
